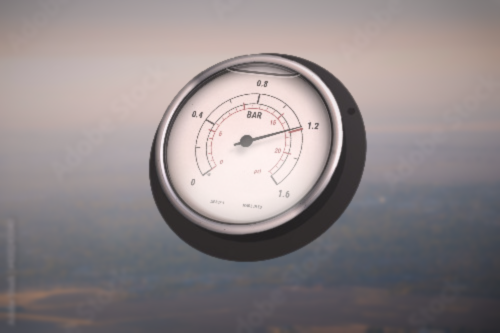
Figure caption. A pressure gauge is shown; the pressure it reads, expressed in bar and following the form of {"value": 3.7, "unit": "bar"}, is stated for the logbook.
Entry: {"value": 1.2, "unit": "bar"}
